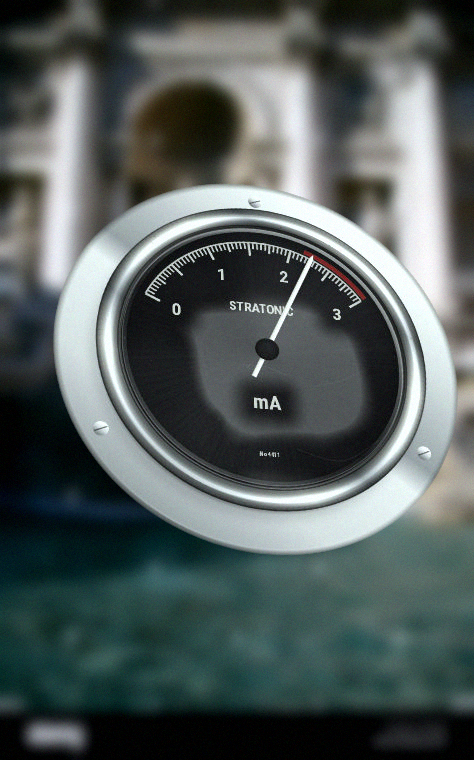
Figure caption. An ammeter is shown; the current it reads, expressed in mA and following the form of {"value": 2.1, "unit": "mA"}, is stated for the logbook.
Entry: {"value": 2.25, "unit": "mA"}
